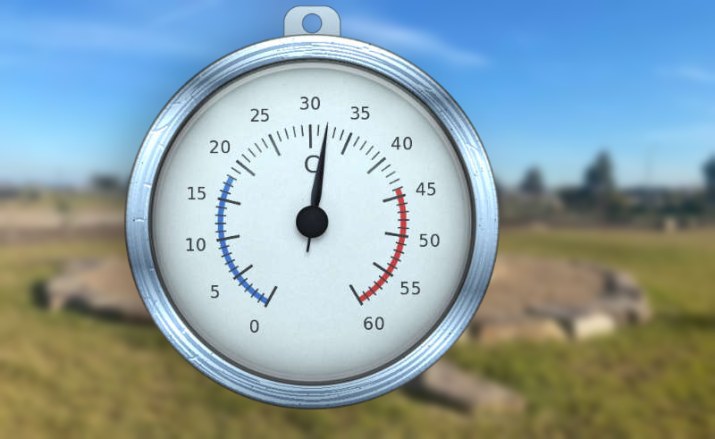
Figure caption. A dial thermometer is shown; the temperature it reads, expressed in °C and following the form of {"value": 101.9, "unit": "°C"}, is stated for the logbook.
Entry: {"value": 32, "unit": "°C"}
